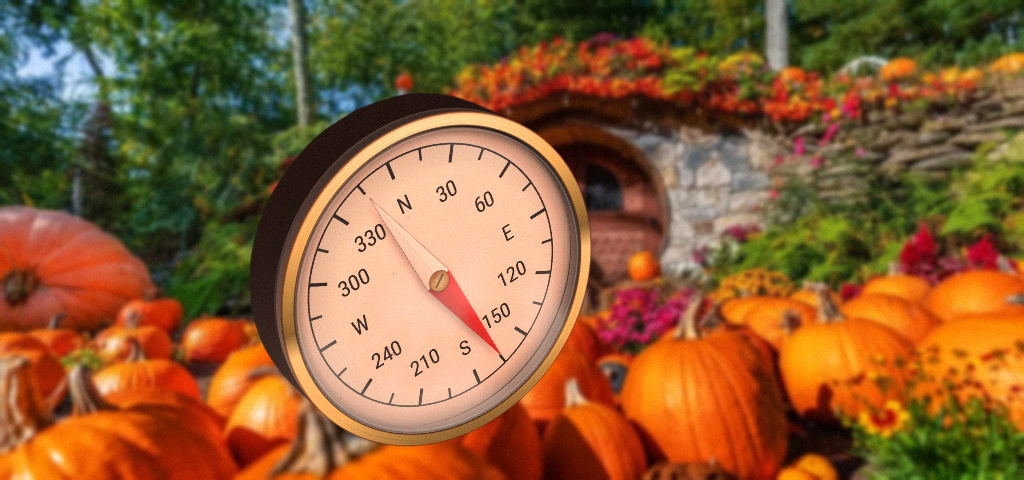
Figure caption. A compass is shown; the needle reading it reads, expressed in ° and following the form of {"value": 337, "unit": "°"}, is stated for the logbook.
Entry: {"value": 165, "unit": "°"}
